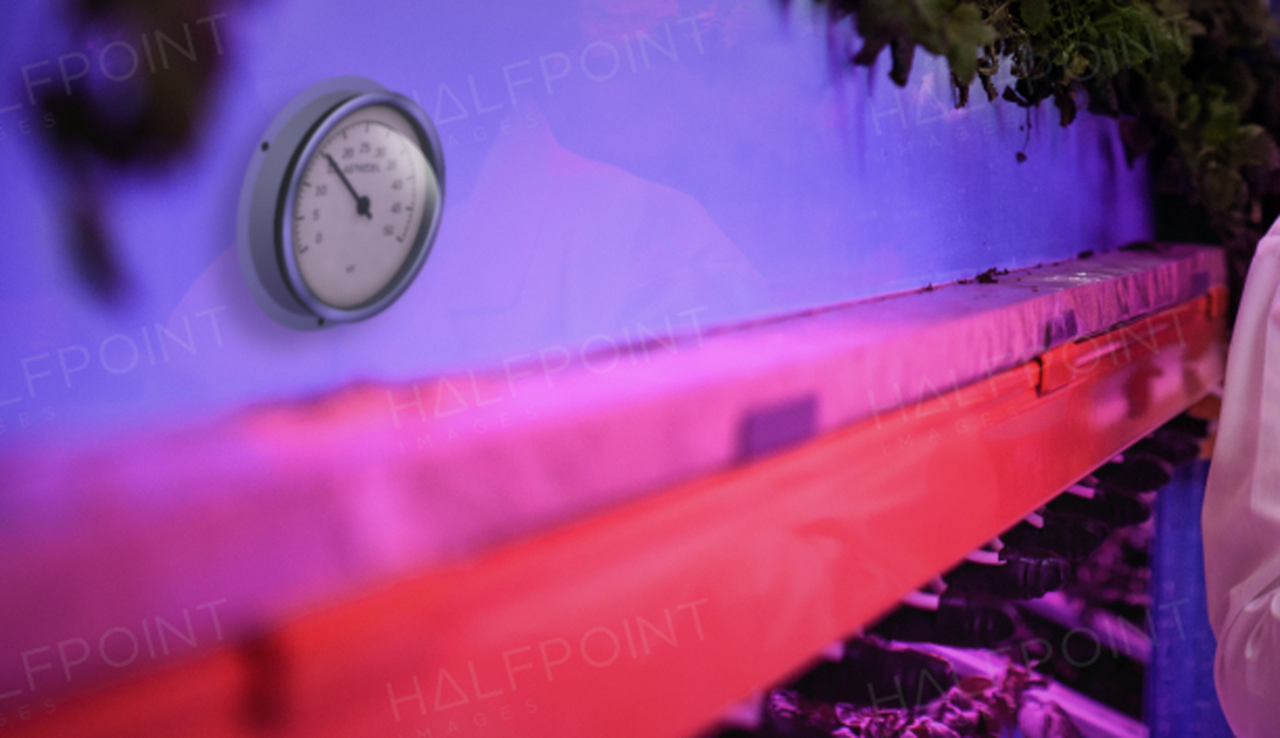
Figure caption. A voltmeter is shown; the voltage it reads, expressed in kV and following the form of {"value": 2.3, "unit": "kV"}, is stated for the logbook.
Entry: {"value": 15, "unit": "kV"}
